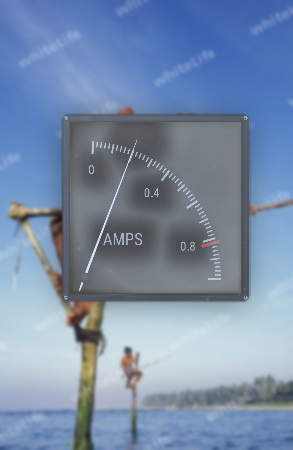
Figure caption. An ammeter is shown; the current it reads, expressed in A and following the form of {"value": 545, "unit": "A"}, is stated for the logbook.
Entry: {"value": 0.2, "unit": "A"}
